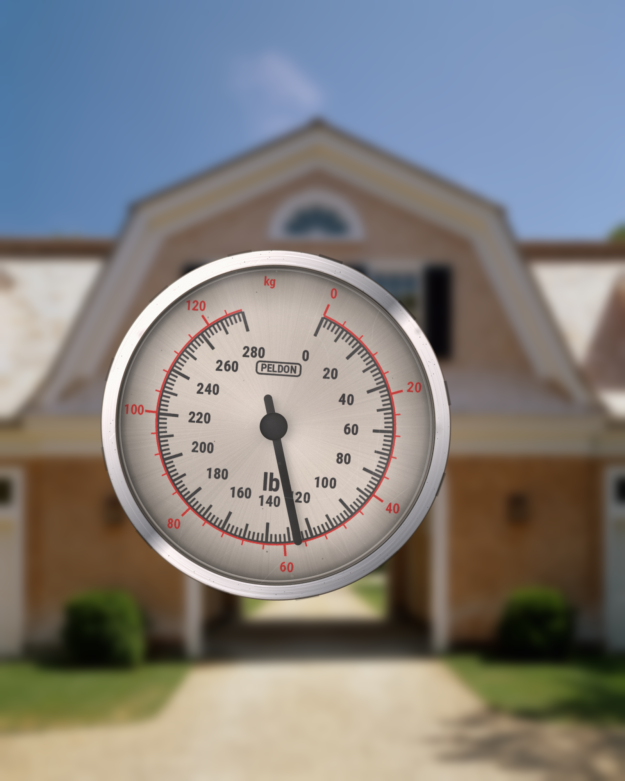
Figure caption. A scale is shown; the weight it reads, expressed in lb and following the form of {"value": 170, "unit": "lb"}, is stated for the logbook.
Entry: {"value": 126, "unit": "lb"}
